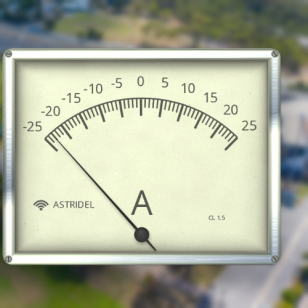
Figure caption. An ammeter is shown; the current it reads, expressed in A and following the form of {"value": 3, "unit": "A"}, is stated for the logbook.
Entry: {"value": -23, "unit": "A"}
